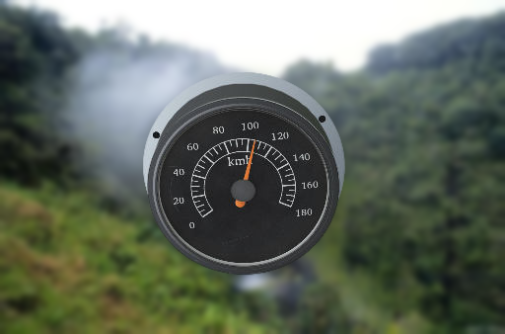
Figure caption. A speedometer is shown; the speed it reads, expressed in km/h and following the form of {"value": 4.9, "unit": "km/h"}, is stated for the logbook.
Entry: {"value": 105, "unit": "km/h"}
